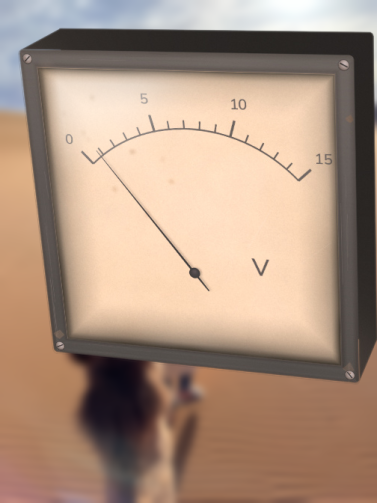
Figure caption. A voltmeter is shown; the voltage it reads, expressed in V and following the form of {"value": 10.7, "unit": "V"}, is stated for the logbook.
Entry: {"value": 1, "unit": "V"}
